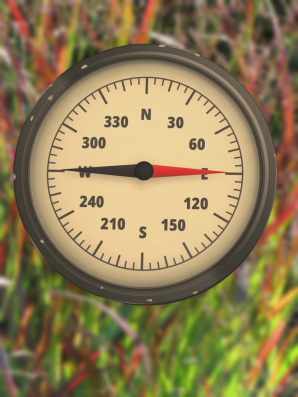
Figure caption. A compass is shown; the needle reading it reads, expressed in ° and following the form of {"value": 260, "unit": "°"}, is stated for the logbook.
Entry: {"value": 90, "unit": "°"}
